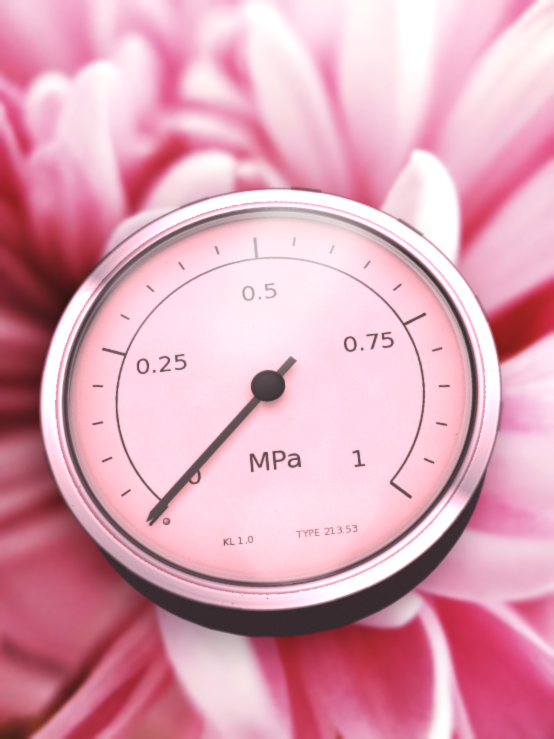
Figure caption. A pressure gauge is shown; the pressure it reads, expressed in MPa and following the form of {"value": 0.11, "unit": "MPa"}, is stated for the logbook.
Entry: {"value": 0, "unit": "MPa"}
